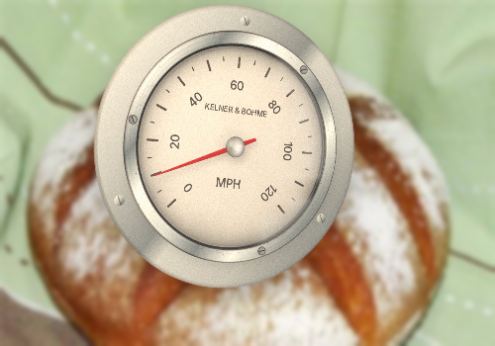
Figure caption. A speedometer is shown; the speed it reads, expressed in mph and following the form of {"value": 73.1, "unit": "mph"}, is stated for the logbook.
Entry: {"value": 10, "unit": "mph"}
